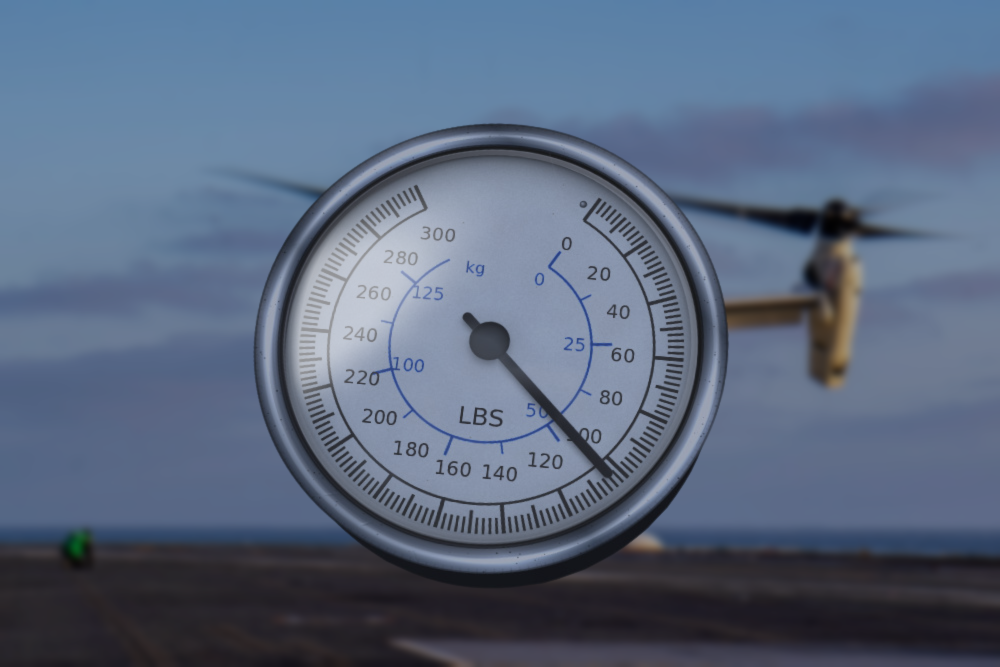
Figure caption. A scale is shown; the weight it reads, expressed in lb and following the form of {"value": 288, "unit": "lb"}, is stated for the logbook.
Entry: {"value": 104, "unit": "lb"}
